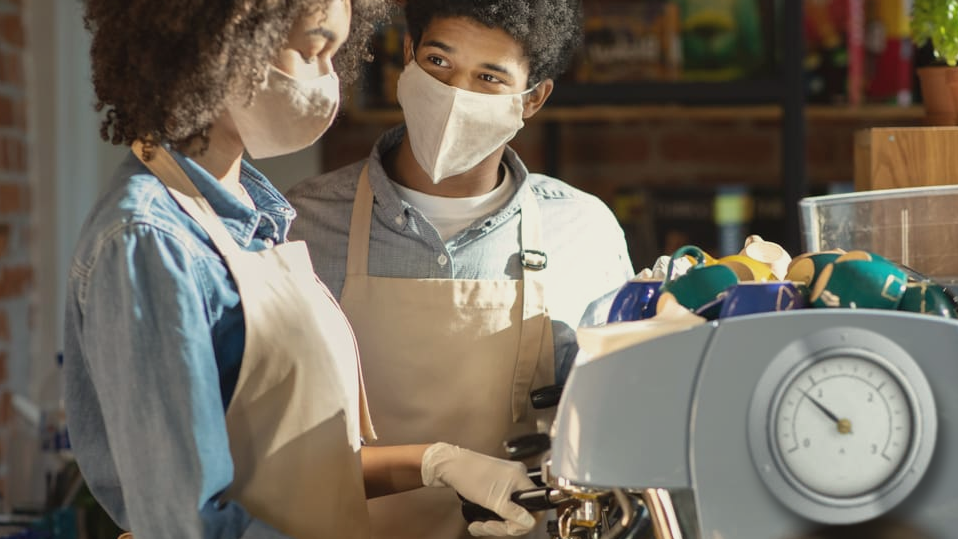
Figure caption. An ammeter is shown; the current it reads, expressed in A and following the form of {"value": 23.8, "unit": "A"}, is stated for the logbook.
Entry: {"value": 0.8, "unit": "A"}
